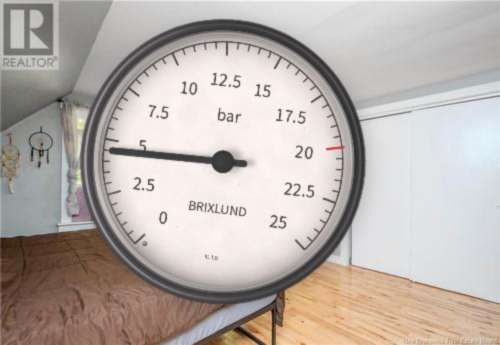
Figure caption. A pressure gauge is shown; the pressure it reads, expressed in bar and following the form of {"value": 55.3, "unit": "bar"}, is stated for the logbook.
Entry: {"value": 4.5, "unit": "bar"}
